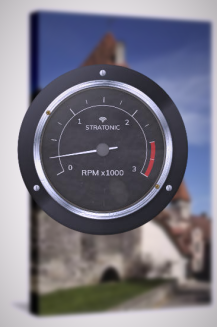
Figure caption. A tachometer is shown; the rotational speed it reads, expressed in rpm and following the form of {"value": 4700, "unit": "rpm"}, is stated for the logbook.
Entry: {"value": 250, "unit": "rpm"}
